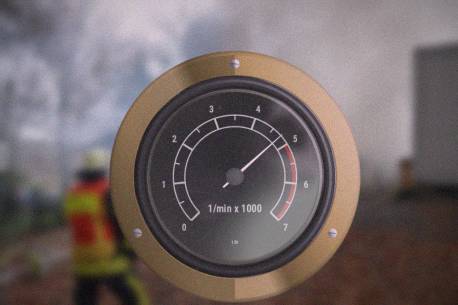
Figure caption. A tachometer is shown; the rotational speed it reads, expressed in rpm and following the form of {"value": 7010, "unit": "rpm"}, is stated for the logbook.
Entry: {"value": 4750, "unit": "rpm"}
